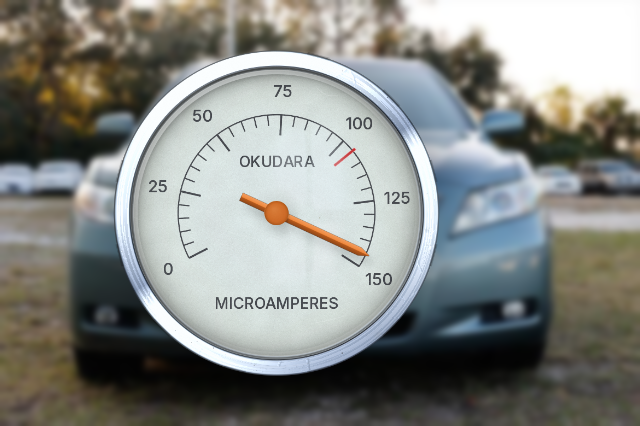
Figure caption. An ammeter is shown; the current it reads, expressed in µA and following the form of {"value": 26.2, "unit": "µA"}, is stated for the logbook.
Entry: {"value": 145, "unit": "µA"}
